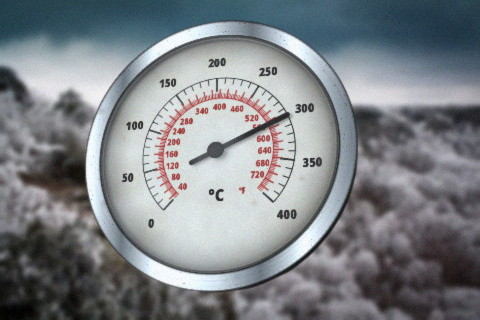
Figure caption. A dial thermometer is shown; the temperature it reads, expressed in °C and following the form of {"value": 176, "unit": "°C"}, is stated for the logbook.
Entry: {"value": 300, "unit": "°C"}
